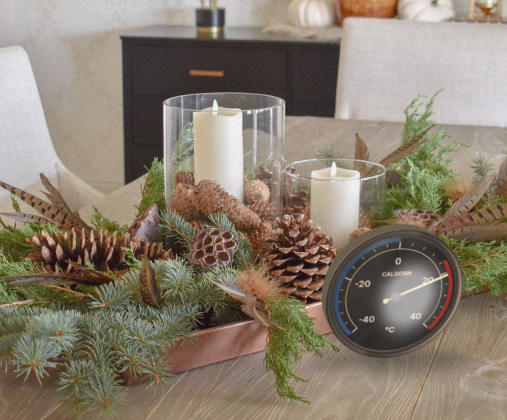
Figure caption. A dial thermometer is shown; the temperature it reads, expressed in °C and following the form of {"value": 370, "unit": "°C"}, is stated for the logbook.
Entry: {"value": 20, "unit": "°C"}
